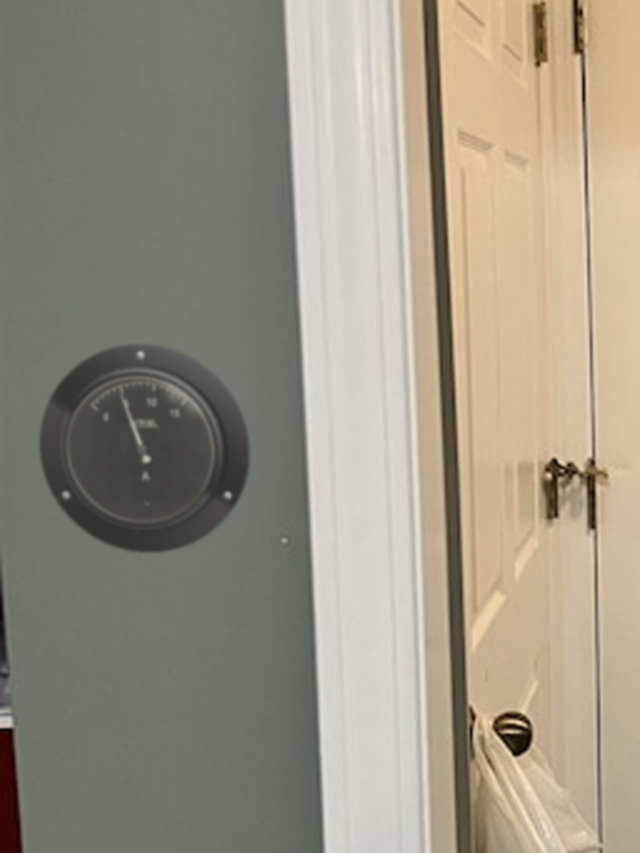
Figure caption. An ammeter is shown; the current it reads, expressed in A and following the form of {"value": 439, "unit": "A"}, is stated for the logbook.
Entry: {"value": 5, "unit": "A"}
